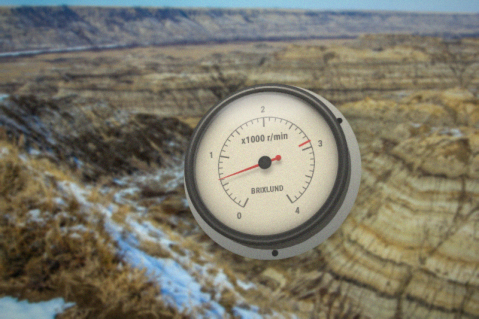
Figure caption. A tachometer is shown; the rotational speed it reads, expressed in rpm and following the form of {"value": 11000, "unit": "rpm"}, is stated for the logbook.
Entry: {"value": 600, "unit": "rpm"}
